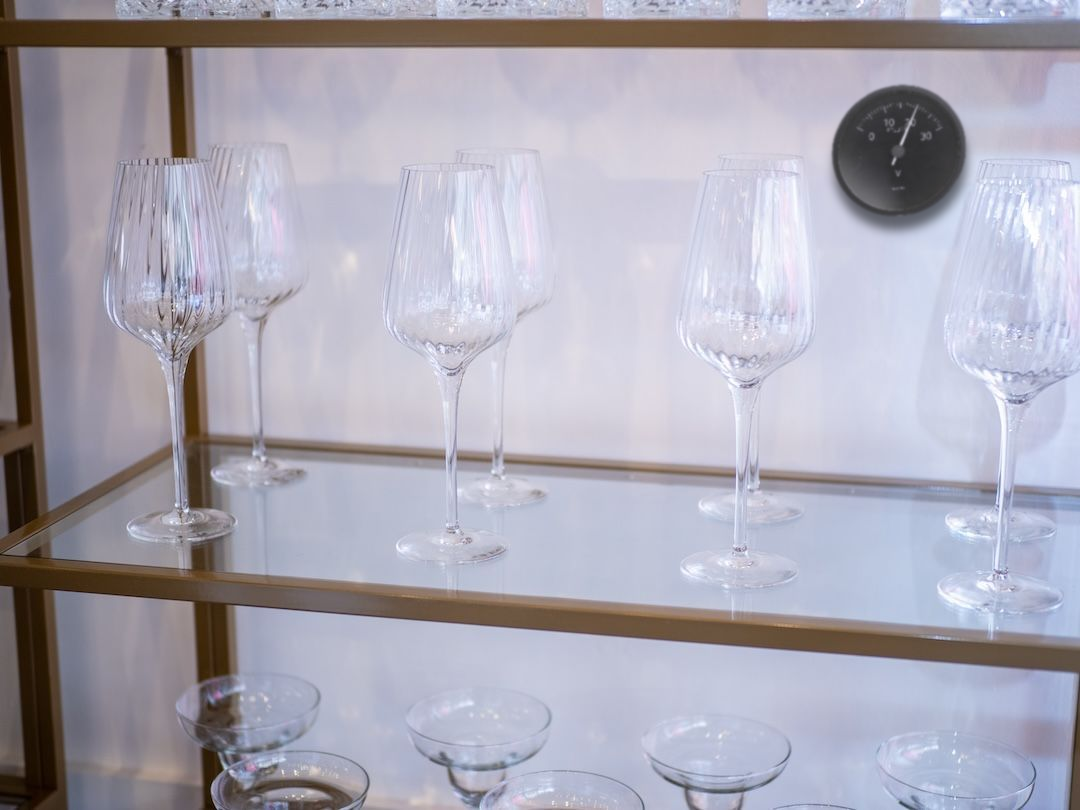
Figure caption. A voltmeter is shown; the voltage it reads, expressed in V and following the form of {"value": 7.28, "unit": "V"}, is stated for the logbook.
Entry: {"value": 20, "unit": "V"}
